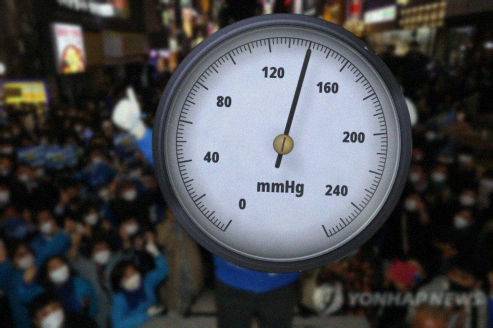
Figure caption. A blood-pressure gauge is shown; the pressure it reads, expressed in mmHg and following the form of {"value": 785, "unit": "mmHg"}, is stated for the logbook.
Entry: {"value": 140, "unit": "mmHg"}
